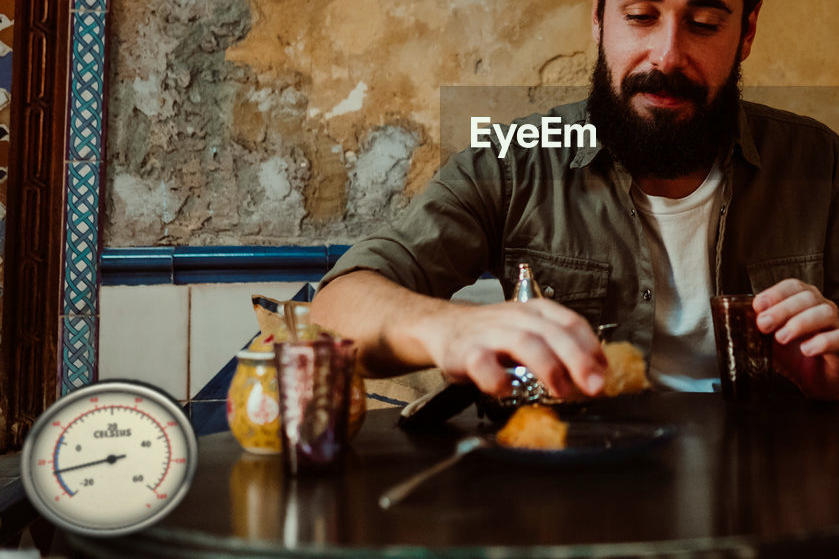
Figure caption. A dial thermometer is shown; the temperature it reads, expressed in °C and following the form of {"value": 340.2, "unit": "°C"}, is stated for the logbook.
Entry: {"value": -10, "unit": "°C"}
